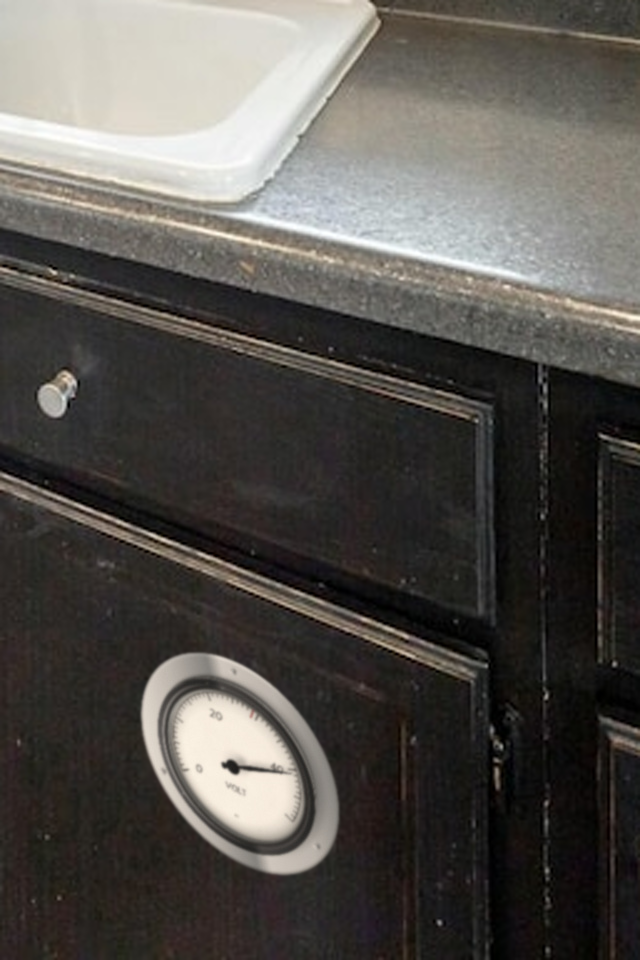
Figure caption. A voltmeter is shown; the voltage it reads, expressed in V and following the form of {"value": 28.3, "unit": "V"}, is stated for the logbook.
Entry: {"value": 40, "unit": "V"}
